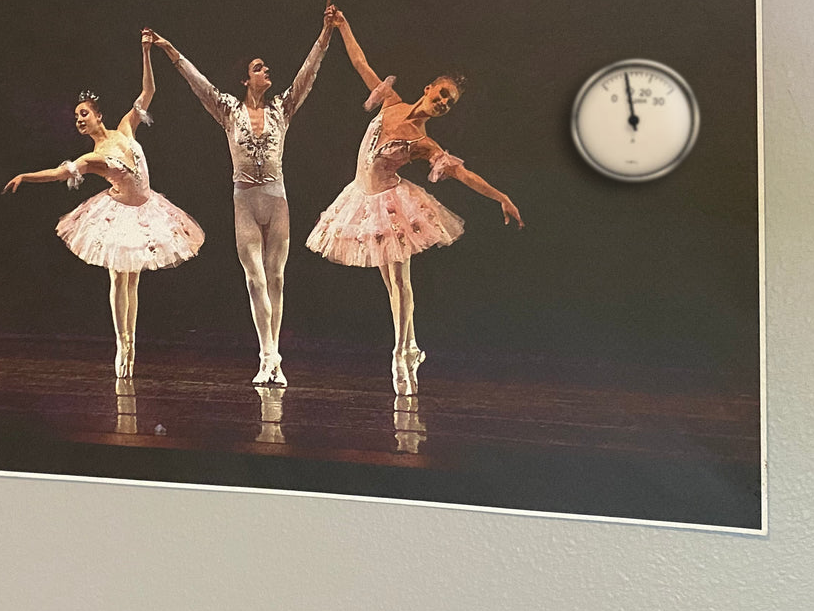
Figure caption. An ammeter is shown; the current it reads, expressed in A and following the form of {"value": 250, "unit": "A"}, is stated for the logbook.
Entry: {"value": 10, "unit": "A"}
